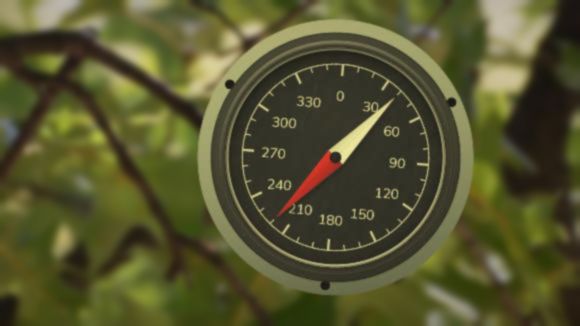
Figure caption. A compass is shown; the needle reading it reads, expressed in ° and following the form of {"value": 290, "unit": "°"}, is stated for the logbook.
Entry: {"value": 220, "unit": "°"}
